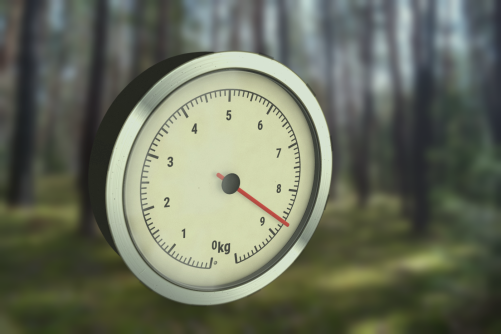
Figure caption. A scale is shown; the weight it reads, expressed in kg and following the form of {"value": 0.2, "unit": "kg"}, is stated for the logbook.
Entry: {"value": 8.7, "unit": "kg"}
